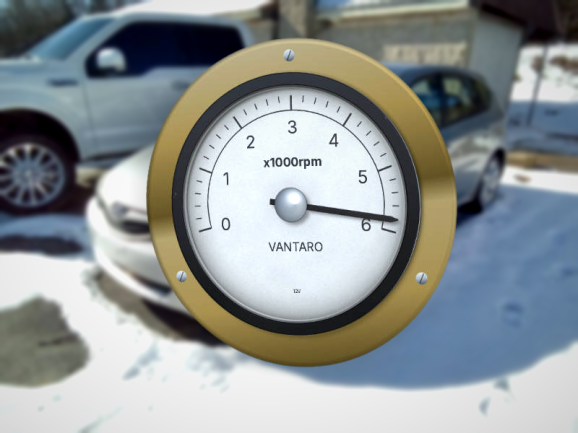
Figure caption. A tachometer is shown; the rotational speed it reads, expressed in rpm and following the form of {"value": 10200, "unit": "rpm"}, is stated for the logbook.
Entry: {"value": 5800, "unit": "rpm"}
